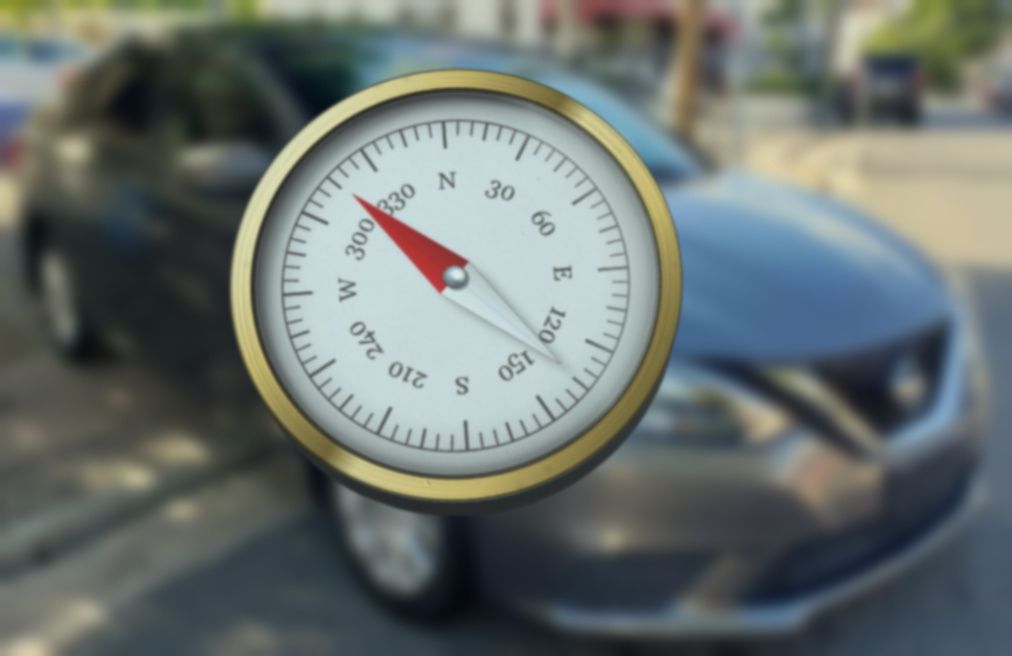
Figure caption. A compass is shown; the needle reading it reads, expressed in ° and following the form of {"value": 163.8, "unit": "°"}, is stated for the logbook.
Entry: {"value": 315, "unit": "°"}
